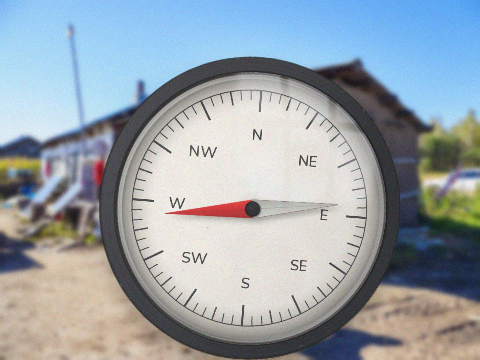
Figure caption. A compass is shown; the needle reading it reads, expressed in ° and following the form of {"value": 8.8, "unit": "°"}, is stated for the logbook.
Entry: {"value": 262.5, "unit": "°"}
